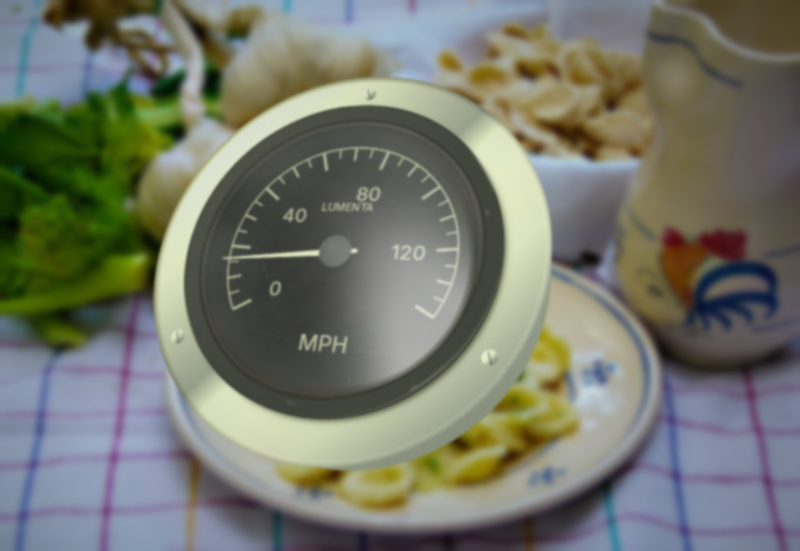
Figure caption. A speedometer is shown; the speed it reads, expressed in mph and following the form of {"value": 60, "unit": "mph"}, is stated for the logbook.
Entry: {"value": 15, "unit": "mph"}
